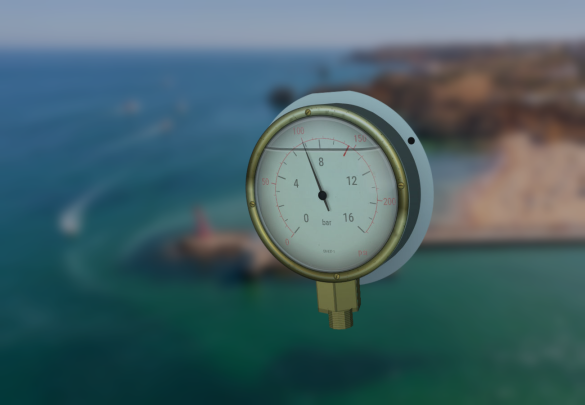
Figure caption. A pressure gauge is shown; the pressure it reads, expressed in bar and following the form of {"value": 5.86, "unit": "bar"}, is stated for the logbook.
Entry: {"value": 7, "unit": "bar"}
